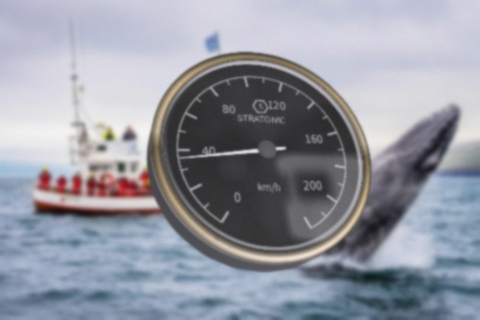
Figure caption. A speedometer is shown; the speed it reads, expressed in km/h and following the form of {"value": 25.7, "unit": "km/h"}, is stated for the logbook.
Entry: {"value": 35, "unit": "km/h"}
